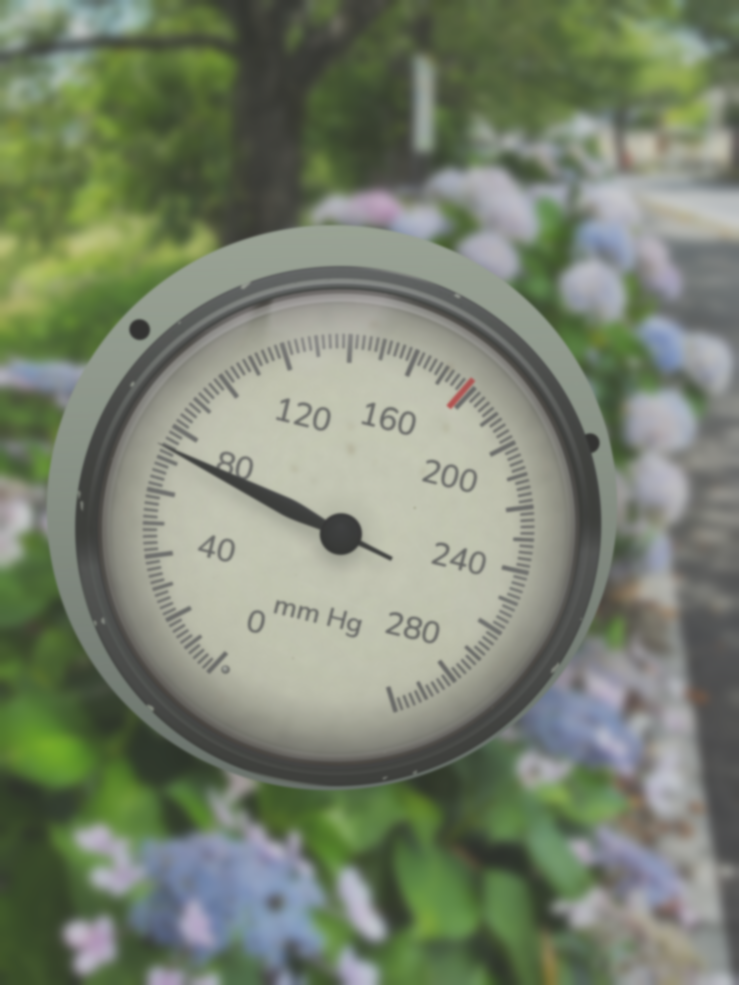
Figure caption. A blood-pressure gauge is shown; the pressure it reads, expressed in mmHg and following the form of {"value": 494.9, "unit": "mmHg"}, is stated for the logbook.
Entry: {"value": 74, "unit": "mmHg"}
